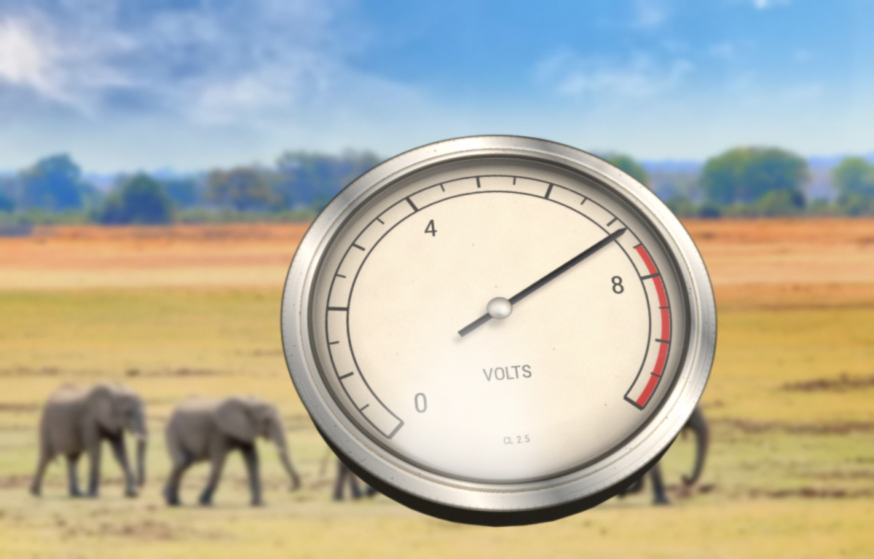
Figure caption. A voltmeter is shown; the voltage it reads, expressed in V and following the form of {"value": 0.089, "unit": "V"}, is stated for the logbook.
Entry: {"value": 7.25, "unit": "V"}
